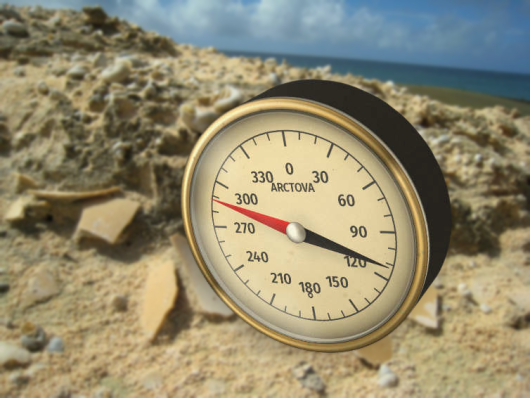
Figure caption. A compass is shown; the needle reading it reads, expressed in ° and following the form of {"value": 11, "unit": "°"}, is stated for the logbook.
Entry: {"value": 290, "unit": "°"}
